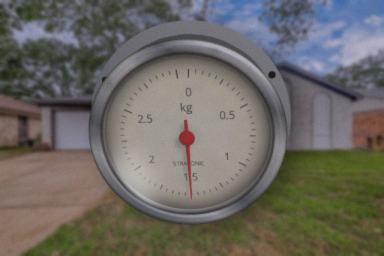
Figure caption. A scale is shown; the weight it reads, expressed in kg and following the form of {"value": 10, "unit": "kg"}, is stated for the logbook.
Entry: {"value": 1.5, "unit": "kg"}
